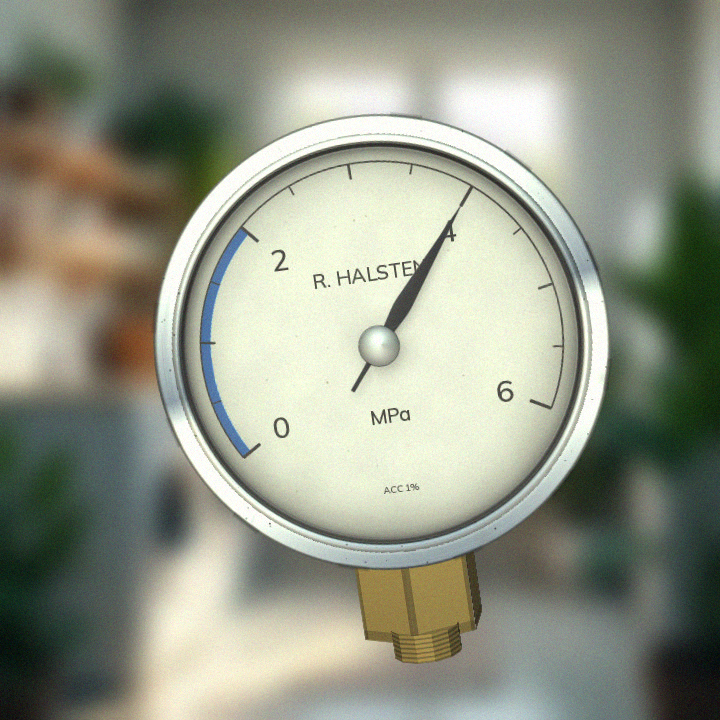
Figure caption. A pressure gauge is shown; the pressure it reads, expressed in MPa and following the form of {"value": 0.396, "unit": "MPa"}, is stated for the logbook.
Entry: {"value": 4, "unit": "MPa"}
